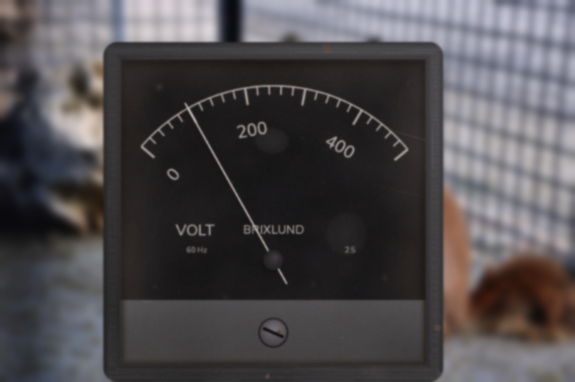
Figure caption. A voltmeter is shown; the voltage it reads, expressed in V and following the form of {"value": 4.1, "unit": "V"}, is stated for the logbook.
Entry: {"value": 100, "unit": "V"}
